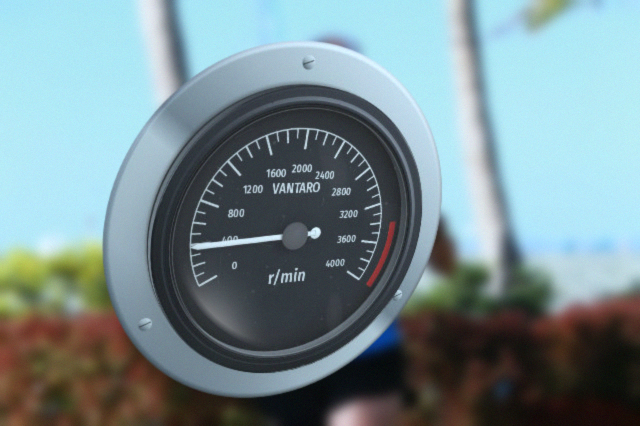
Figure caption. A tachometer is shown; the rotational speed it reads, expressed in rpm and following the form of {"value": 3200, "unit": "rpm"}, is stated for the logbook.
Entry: {"value": 400, "unit": "rpm"}
